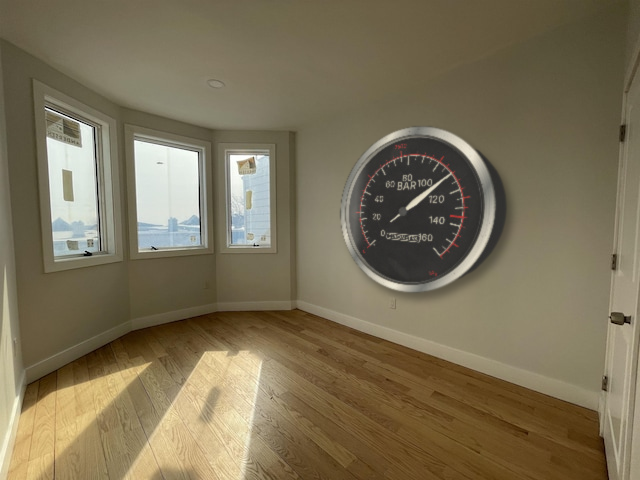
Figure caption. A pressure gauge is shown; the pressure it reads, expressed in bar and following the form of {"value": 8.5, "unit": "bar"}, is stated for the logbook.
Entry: {"value": 110, "unit": "bar"}
